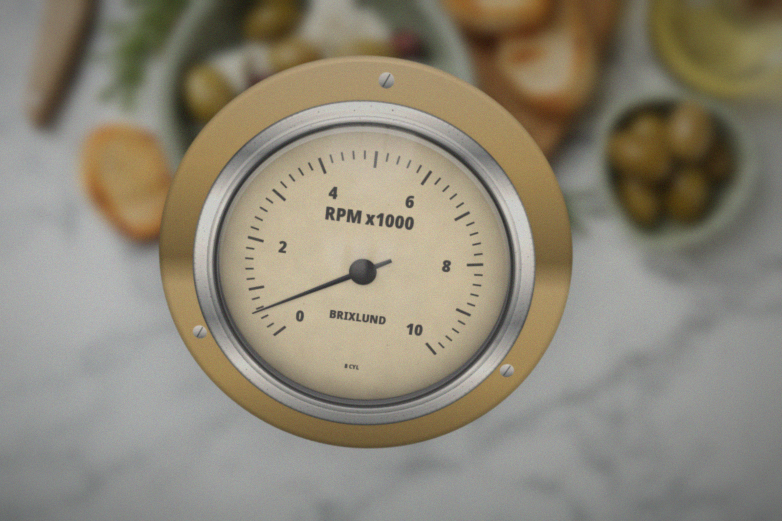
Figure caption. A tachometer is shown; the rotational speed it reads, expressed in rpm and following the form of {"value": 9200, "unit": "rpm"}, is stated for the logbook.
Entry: {"value": 600, "unit": "rpm"}
